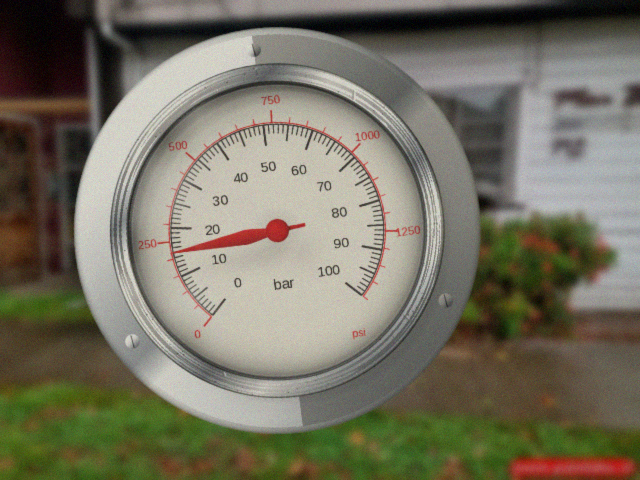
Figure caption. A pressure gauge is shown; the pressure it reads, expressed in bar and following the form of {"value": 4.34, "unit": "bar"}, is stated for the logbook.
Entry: {"value": 15, "unit": "bar"}
